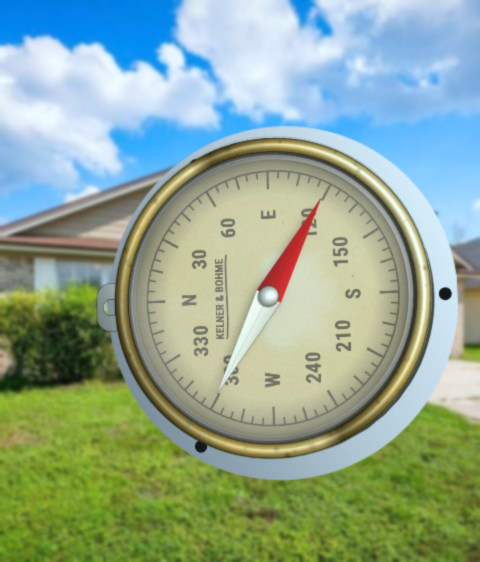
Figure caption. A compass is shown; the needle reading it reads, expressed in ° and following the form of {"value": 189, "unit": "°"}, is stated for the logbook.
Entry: {"value": 120, "unit": "°"}
